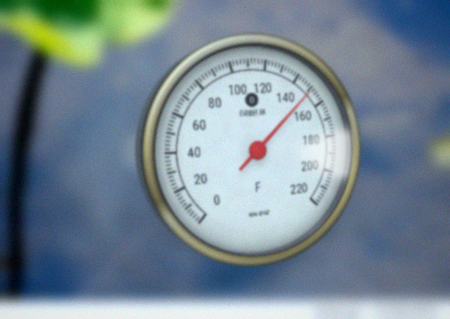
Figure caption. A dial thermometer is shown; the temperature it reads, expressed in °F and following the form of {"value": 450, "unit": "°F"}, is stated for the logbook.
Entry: {"value": 150, "unit": "°F"}
